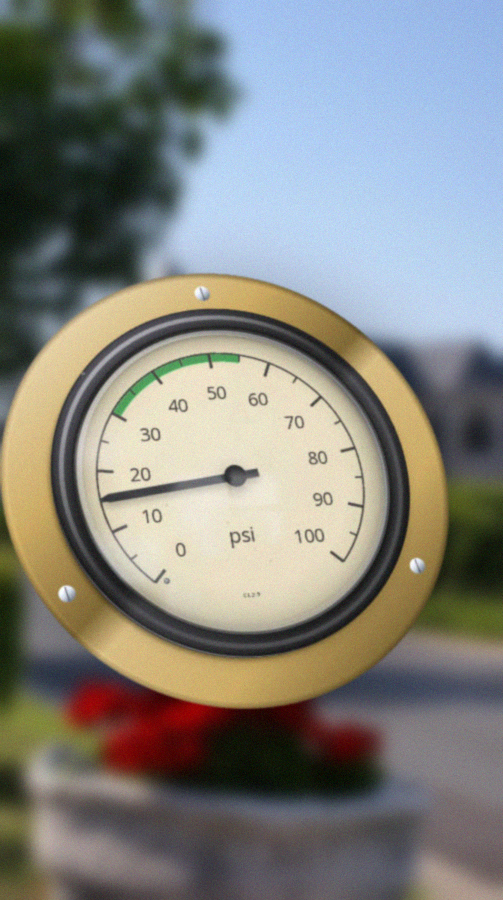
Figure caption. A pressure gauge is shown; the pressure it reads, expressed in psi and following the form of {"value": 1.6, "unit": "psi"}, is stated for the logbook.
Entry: {"value": 15, "unit": "psi"}
